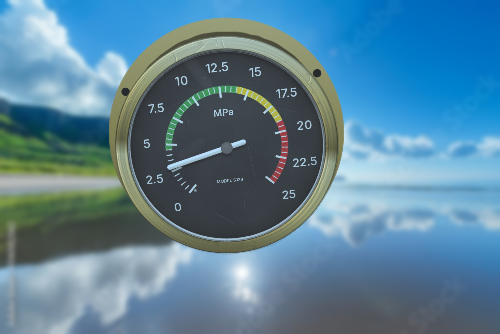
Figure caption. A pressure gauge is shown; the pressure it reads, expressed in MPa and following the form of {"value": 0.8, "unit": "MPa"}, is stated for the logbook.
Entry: {"value": 3, "unit": "MPa"}
